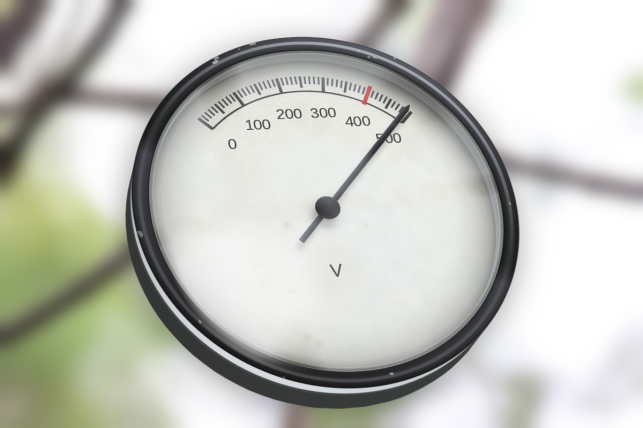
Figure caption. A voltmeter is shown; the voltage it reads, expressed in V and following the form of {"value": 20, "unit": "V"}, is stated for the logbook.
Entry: {"value": 490, "unit": "V"}
